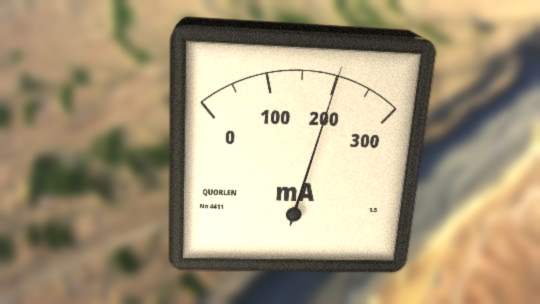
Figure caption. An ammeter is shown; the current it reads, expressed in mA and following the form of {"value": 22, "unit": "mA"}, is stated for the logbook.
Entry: {"value": 200, "unit": "mA"}
